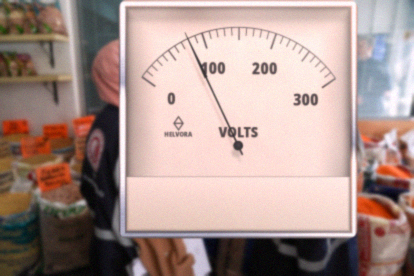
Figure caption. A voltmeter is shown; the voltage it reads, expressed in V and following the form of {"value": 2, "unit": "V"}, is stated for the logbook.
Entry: {"value": 80, "unit": "V"}
